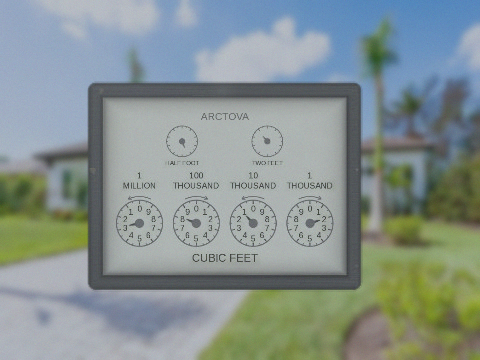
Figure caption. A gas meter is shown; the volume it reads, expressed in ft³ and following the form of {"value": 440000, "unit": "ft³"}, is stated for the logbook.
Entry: {"value": 281200, "unit": "ft³"}
